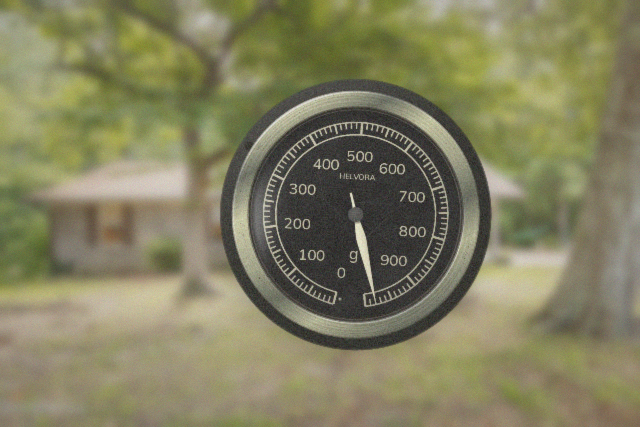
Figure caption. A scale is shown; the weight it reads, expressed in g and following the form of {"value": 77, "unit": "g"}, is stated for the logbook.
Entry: {"value": 980, "unit": "g"}
